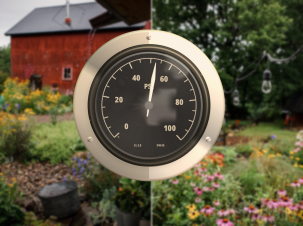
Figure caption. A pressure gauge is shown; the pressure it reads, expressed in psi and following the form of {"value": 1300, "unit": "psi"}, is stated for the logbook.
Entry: {"value": 52.5, "unit": "psi"}
